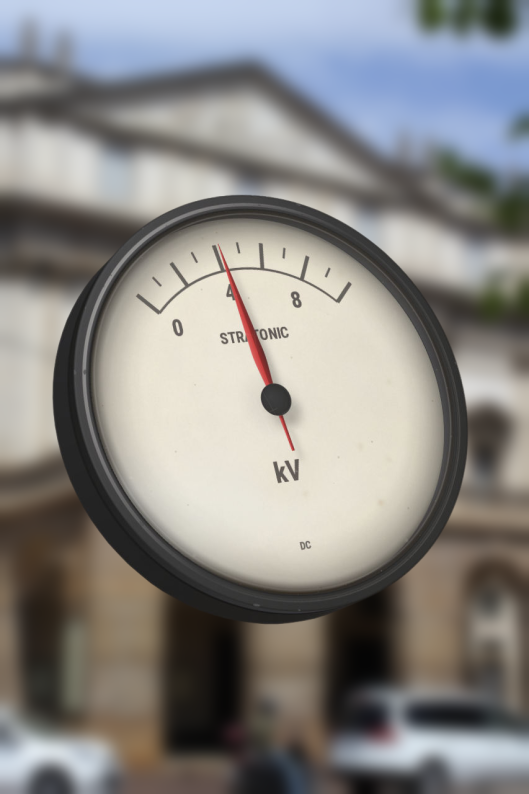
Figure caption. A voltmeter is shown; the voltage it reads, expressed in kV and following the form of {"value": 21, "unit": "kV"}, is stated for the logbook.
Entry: {"value": 4, "unit": "kV"}
